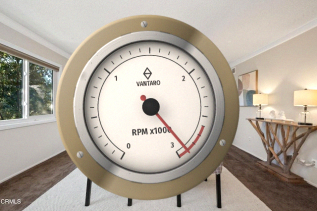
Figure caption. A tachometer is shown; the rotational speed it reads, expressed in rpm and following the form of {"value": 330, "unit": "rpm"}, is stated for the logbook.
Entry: {"value": 2900, "unit": "rpm"}
